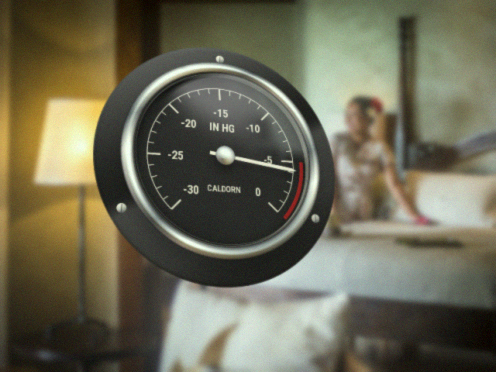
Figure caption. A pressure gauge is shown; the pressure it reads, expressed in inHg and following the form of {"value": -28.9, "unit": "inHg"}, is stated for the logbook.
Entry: {"value": -4, "unit": "inHg"}
